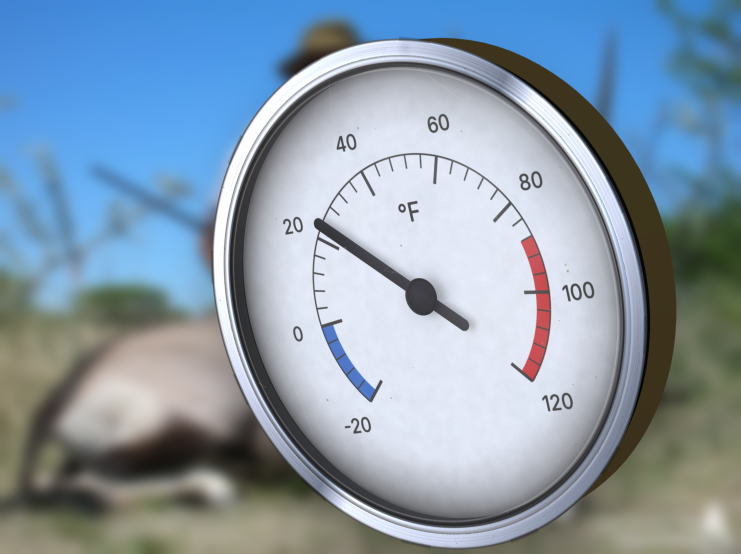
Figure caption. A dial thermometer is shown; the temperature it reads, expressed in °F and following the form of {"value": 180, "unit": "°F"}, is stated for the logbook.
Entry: {"value": 24, "unit": "°F"}
